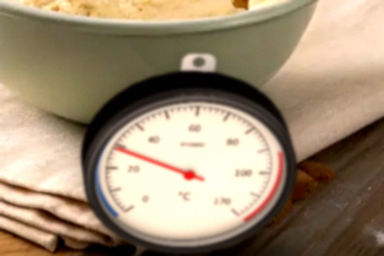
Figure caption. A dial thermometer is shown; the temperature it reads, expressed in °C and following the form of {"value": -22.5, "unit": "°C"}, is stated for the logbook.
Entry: {"value": 30, "unit": "°C"}
